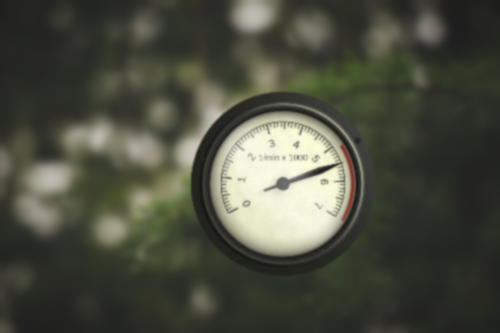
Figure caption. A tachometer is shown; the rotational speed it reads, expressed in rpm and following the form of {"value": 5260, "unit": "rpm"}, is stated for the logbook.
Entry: {"value": 5500, "unit": "rpm"}
